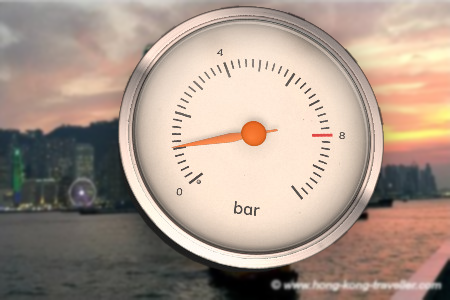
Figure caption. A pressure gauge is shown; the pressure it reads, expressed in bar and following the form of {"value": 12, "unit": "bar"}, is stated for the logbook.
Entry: {"value": 1, "unit": "bar"}
